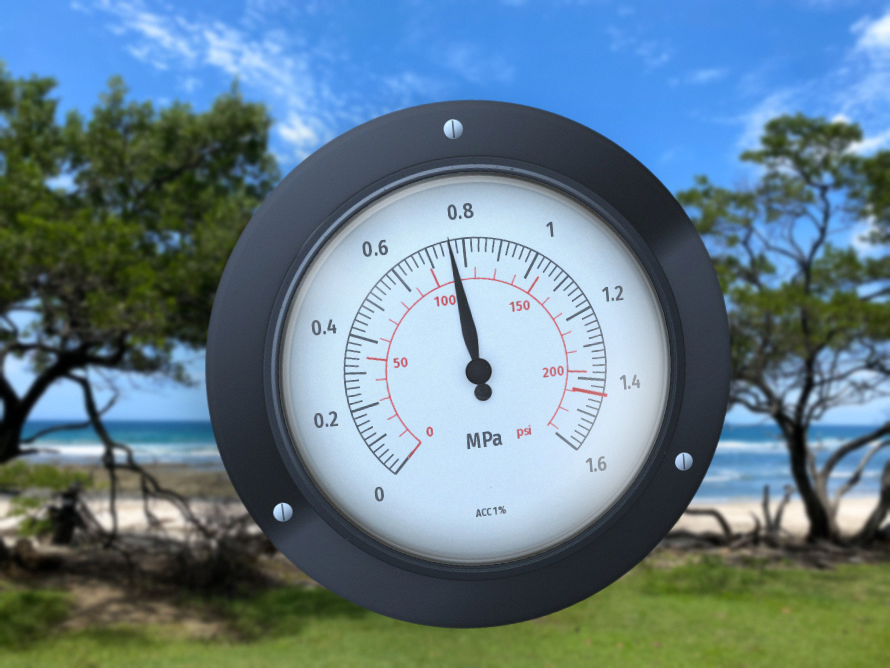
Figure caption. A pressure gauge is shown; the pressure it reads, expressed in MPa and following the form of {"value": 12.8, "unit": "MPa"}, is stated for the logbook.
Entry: {"value": 0.76, "unit": "MPa"}
